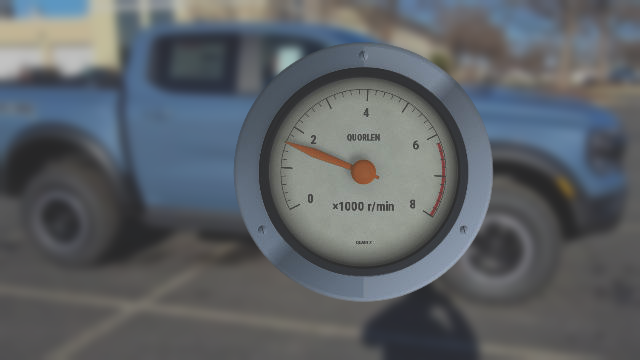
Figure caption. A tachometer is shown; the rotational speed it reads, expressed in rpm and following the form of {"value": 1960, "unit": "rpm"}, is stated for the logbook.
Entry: {"value": 1600, "unit": "rpm"}
